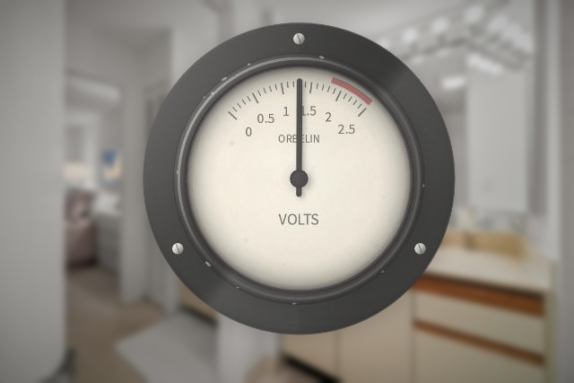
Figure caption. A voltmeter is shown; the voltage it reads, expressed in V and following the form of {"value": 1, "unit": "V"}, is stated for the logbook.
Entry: {"value": 1.3, "unit": "V"}
